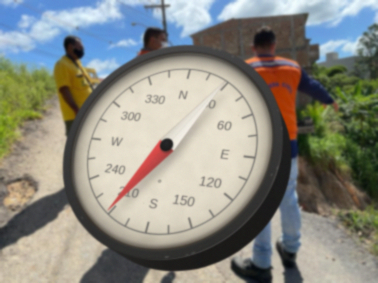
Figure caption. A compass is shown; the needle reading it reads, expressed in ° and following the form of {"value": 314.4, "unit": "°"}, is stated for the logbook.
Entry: {"value": 210, "unit": "°"}
